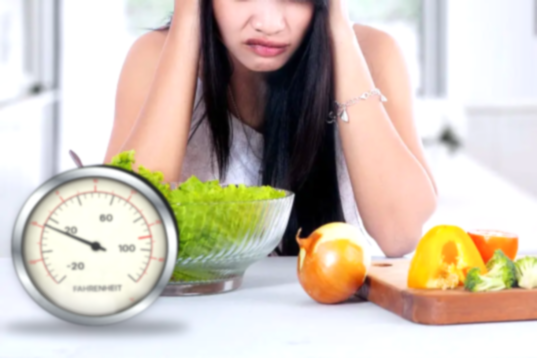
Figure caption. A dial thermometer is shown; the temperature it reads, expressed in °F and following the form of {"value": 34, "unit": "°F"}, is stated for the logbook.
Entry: {"value": 16, "unit": "°F"}
